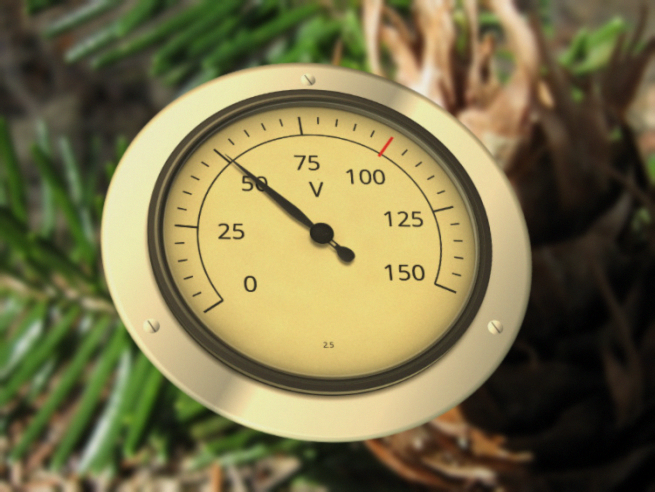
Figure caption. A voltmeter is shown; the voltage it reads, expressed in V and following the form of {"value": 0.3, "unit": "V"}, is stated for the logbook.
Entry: {"value": 50, "unit": "V"}
